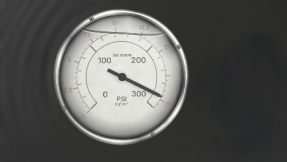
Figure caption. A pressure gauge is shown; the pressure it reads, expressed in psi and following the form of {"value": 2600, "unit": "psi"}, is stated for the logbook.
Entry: {"value": 280, "unit": "psi"}
